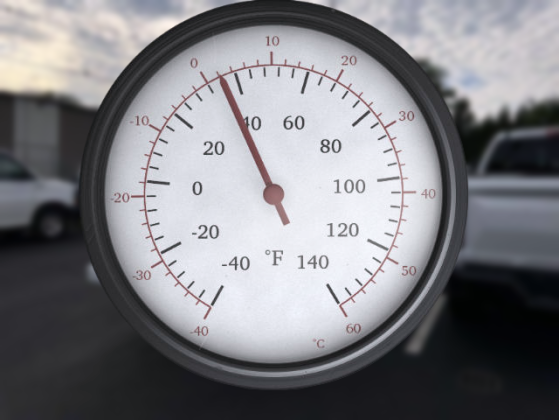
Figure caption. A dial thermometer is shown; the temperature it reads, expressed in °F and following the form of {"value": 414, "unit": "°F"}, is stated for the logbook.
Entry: {"value": 36, "unit": "°F"}
